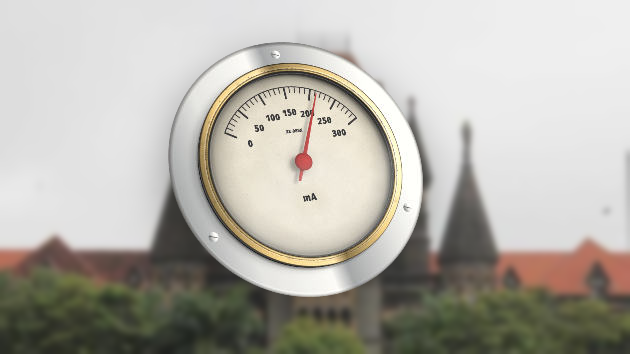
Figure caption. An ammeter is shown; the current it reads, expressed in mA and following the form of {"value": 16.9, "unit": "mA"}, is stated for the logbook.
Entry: {"value": 210, "unit": "mA"}
